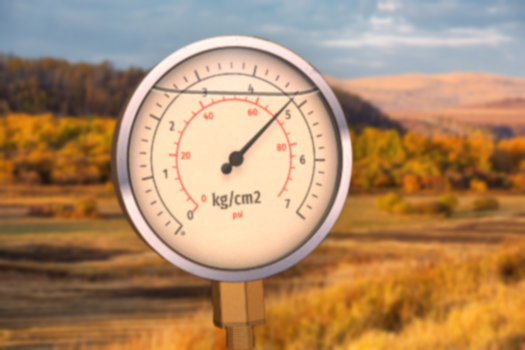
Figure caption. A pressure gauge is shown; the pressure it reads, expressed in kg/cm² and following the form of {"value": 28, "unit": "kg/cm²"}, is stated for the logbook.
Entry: {"value": 4.8, "unit": "kg/cm²"}
